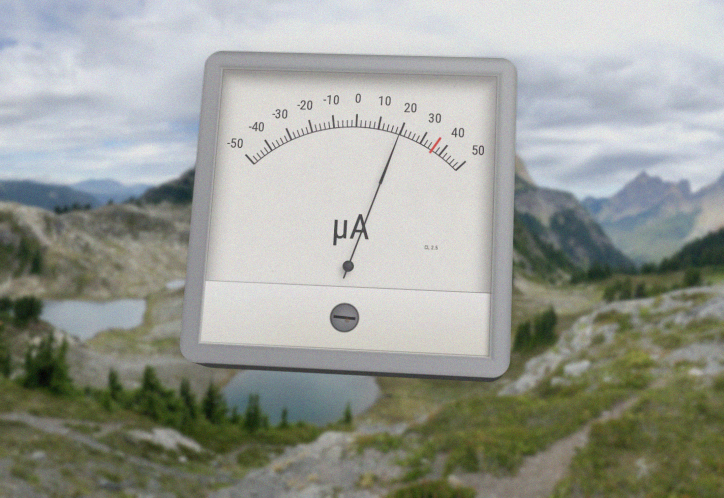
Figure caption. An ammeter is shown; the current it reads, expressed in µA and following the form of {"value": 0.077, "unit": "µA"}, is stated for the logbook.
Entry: {"value": 20, "unit": "µA"}
